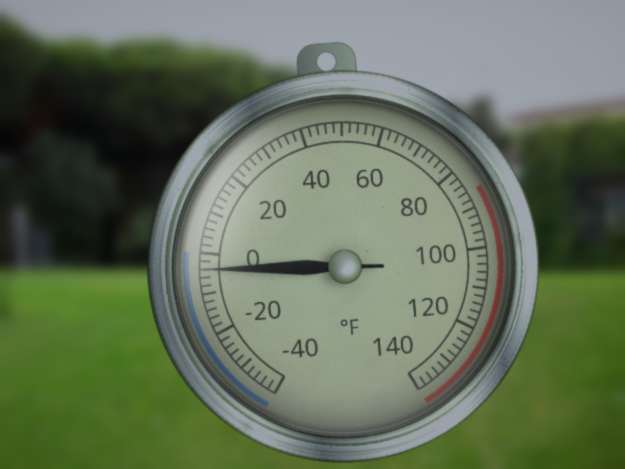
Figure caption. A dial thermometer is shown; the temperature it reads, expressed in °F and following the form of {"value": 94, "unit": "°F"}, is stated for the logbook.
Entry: {"value": -4, "unit": "°F"}
